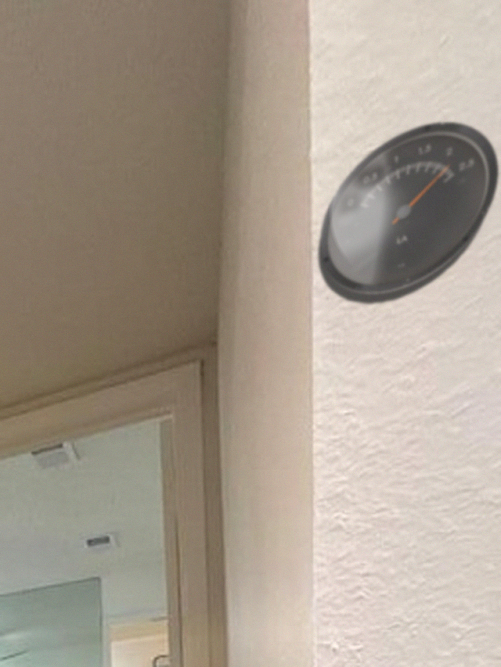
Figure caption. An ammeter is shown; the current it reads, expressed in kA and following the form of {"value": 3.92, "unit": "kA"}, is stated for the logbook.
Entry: {"value": 2.25, "unit": "kA"}
